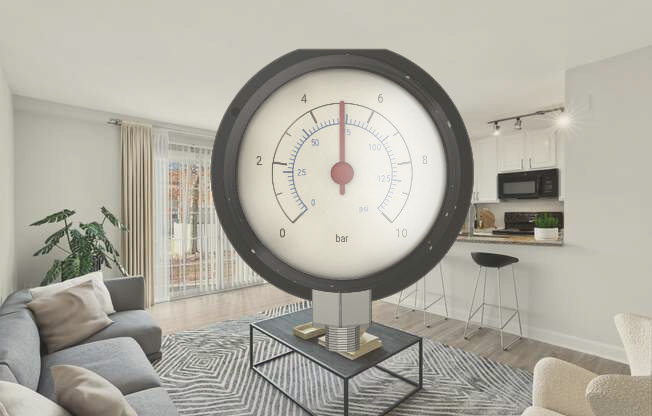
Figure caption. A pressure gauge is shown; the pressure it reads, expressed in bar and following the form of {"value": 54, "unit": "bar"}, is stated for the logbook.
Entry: {"value": 5, "unit": "bar"}
